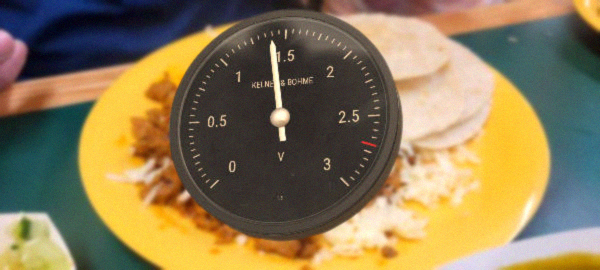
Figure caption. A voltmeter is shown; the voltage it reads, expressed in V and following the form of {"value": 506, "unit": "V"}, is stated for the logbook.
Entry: {"value": 1.4, "unit": "V"}
